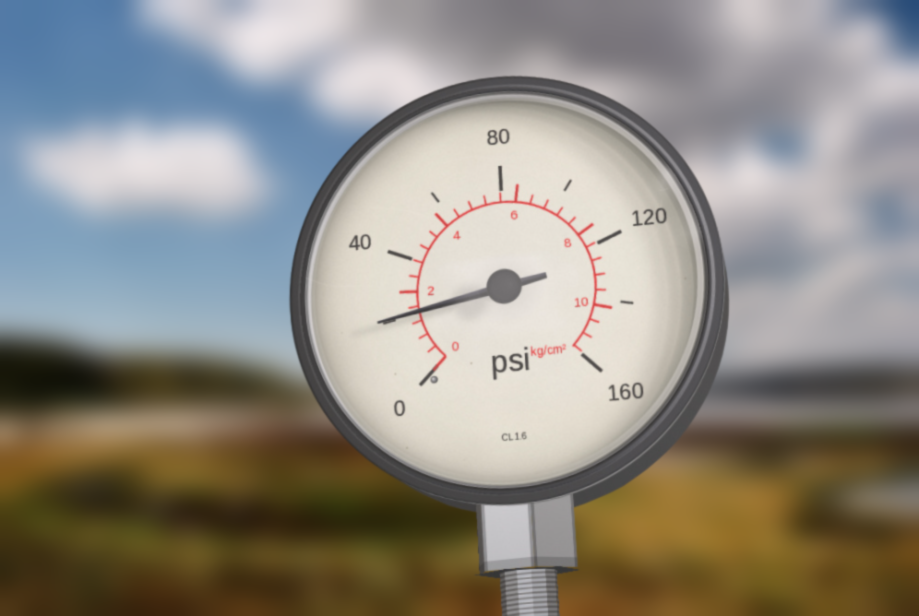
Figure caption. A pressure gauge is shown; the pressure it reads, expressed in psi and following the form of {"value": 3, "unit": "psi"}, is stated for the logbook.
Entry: {"value": 20, "unit": "psi"}
